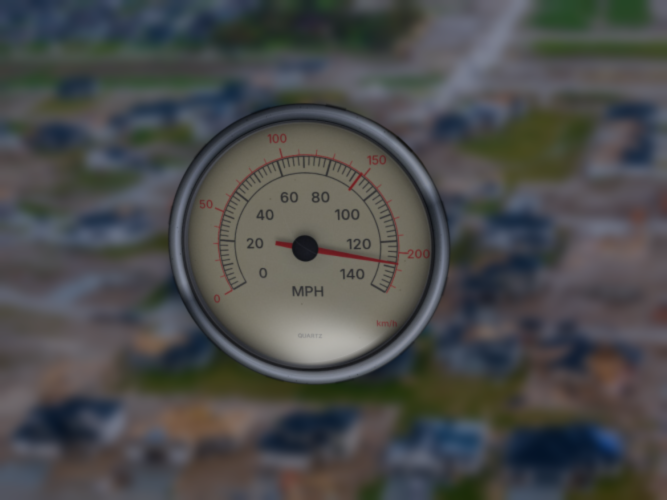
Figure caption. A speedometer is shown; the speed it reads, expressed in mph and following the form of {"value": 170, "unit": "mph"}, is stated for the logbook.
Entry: {"value": 128, "unit": "mph"}
